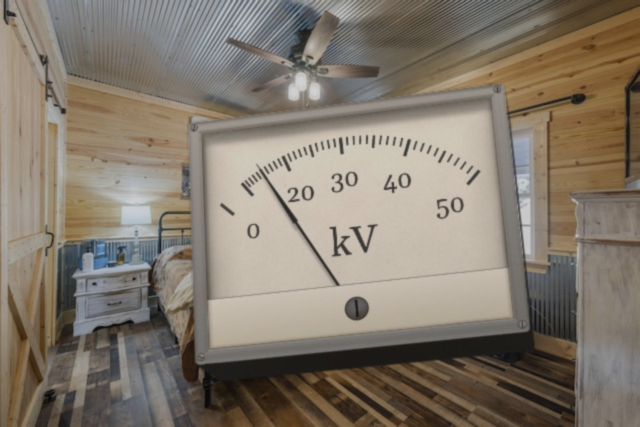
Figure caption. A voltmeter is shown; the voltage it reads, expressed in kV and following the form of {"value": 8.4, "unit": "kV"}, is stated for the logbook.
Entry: {"value": 15, "unit": "kV"}
